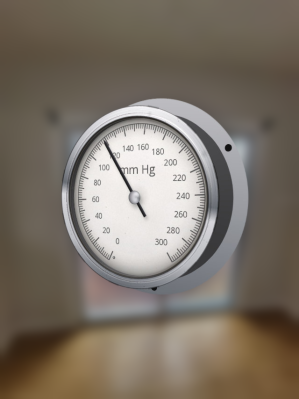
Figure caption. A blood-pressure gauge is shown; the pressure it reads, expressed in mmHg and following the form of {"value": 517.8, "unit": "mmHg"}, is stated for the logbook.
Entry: {"value": 120, "unit": "mmHg"}
